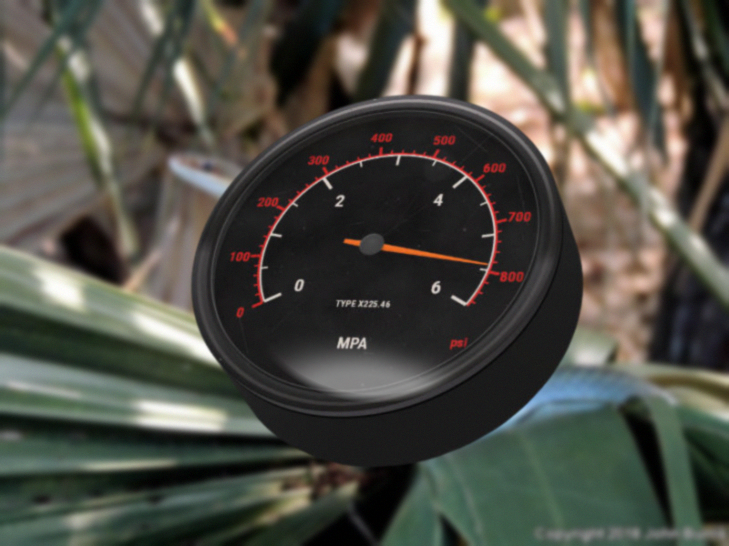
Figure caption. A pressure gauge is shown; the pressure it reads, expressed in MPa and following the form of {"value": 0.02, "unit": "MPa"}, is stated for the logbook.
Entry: {"value": 5.5, "unit": "MPa"}
